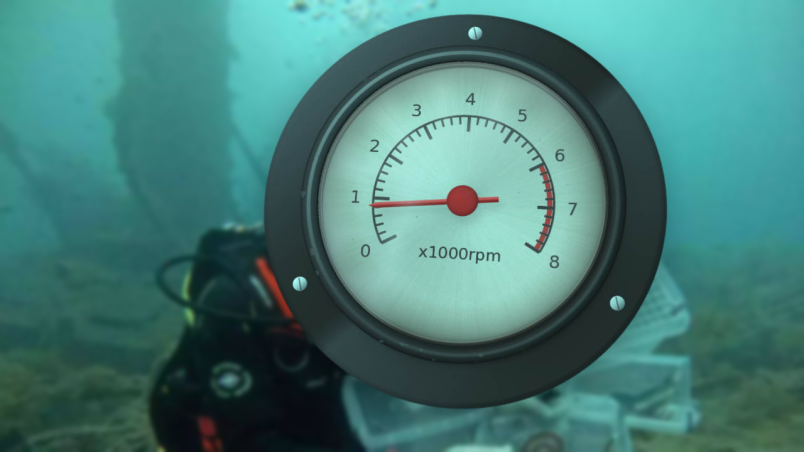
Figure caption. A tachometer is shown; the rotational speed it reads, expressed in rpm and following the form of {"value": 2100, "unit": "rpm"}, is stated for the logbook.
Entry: {"value": 800, "unit": "rpm"}
